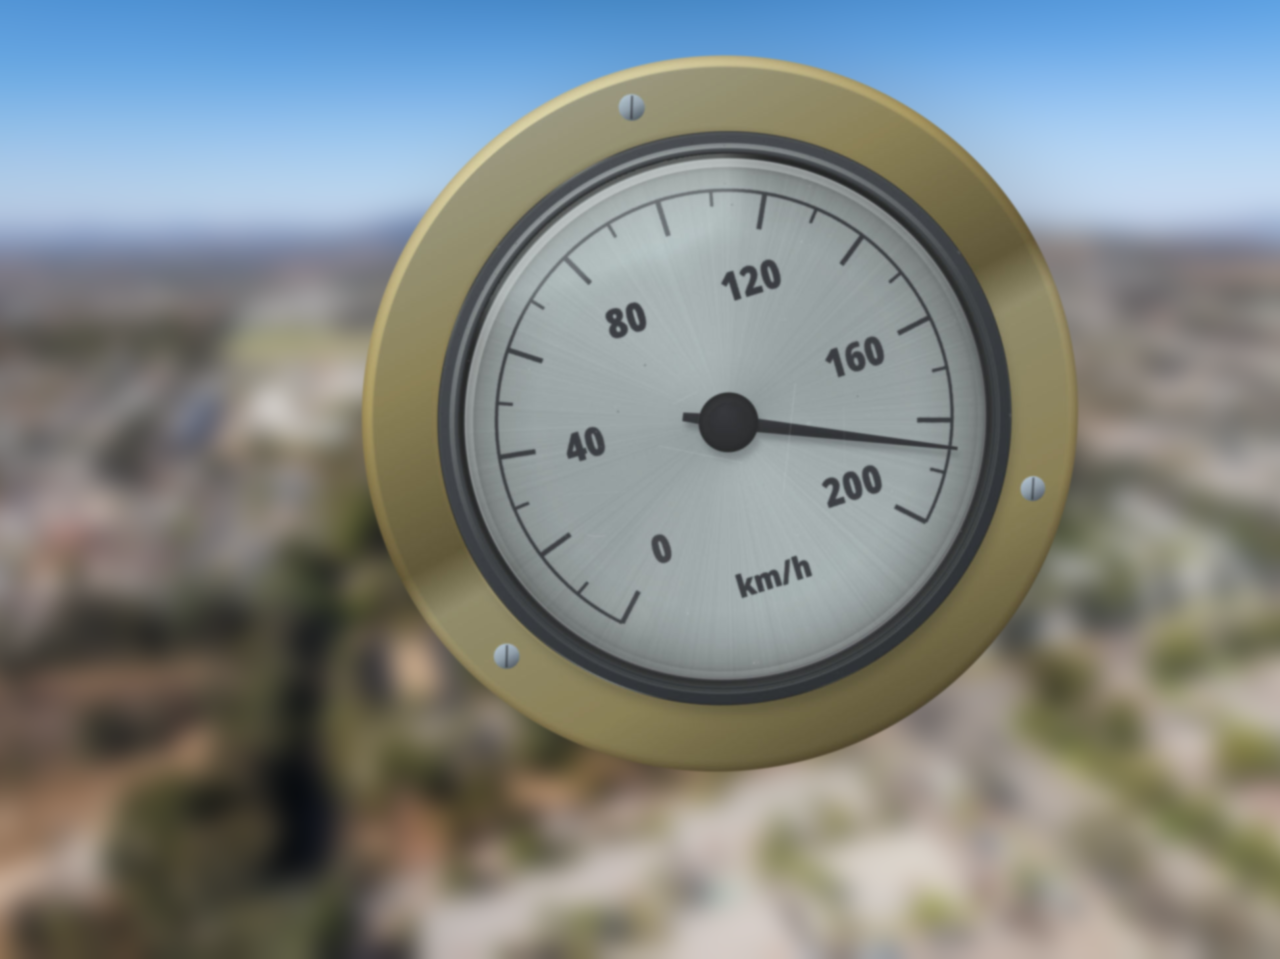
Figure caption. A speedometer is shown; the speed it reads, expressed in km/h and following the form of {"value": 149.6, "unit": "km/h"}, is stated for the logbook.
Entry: {"value": 185, "unit": "km/h"}
